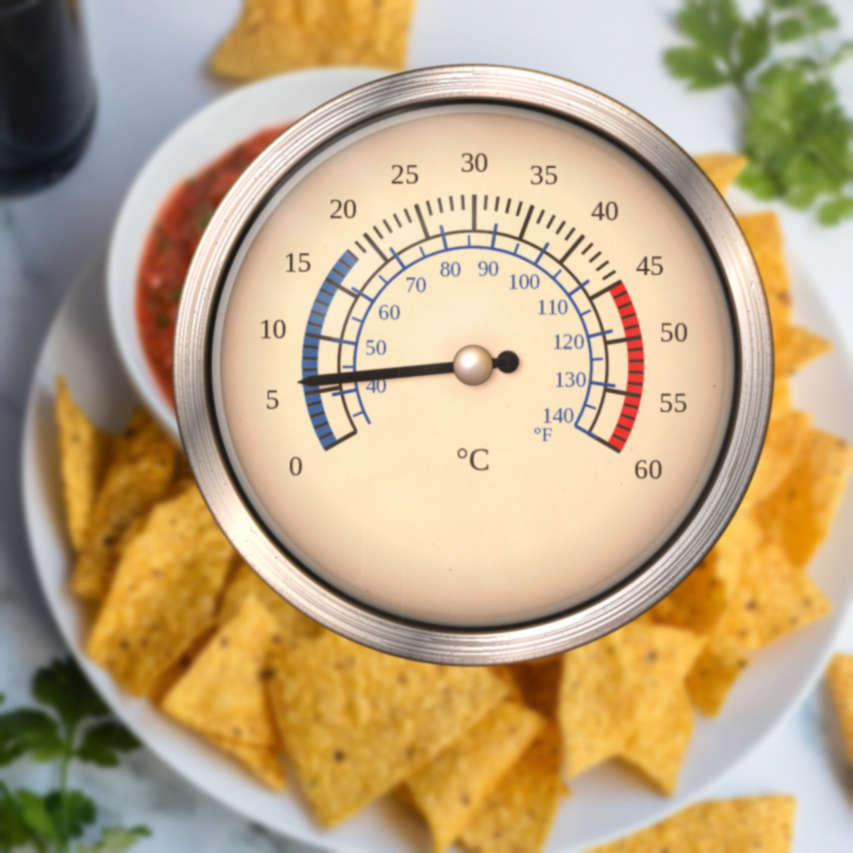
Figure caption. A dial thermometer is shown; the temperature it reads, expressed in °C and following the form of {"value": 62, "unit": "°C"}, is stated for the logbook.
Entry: {"value": 6, "unit": "°C"}
